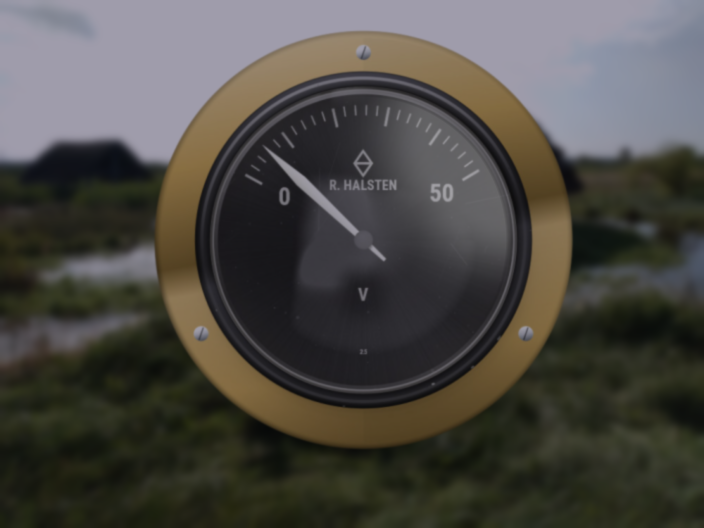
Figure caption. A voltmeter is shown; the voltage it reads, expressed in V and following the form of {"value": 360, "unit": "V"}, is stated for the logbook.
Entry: {"value": 6, "unit": "V"}
